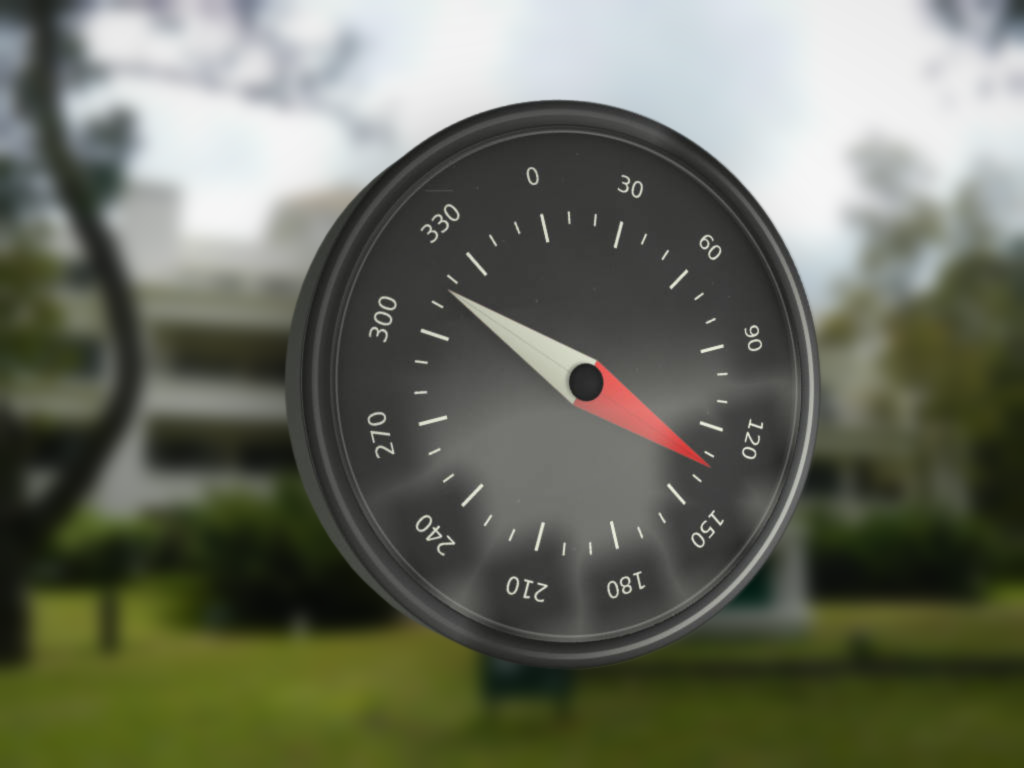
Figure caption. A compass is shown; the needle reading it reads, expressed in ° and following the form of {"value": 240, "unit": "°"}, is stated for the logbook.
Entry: {"value": 135, "unit": "°"}
